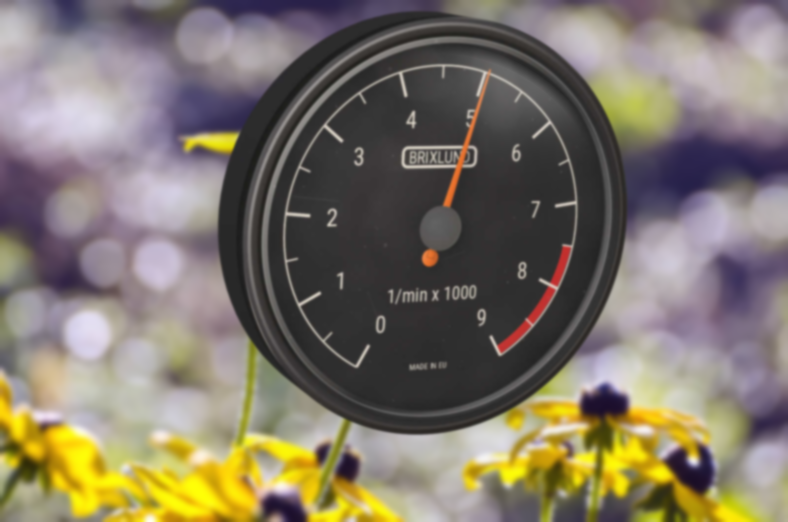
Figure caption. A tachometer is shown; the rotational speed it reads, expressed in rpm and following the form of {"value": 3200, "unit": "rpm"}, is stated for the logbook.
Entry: {"value": 5000, "unit": "rpm"}
